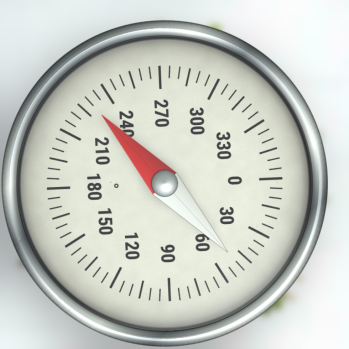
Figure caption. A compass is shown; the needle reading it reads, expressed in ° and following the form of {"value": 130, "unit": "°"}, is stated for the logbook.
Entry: {"value": 230, "unit": "°"}
